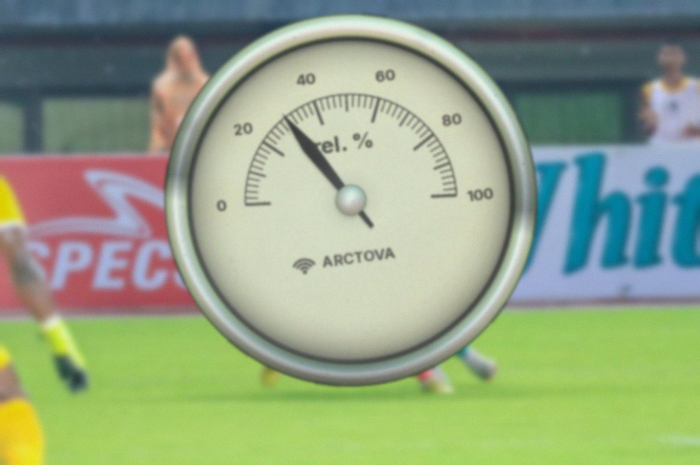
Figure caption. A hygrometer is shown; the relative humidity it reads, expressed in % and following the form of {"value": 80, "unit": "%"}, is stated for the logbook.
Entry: {"value": 30, "unit": "%"}
